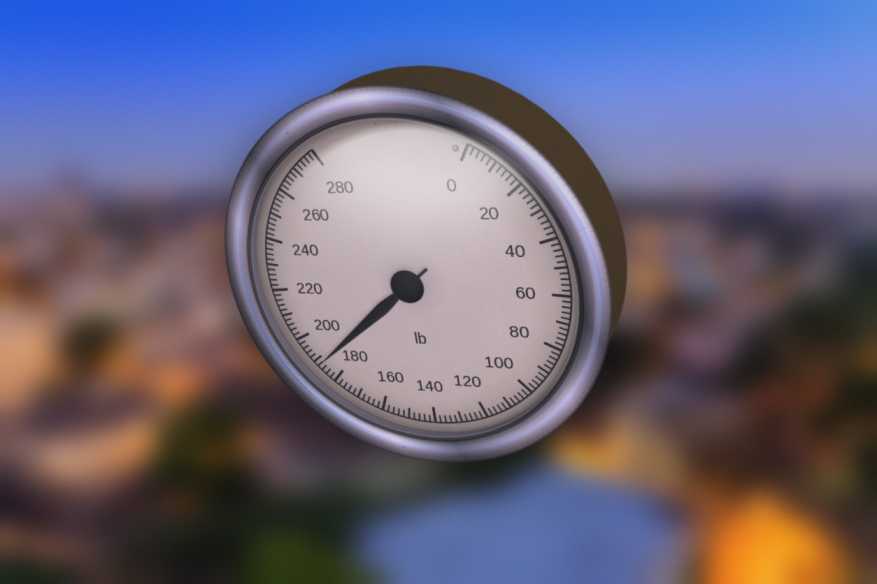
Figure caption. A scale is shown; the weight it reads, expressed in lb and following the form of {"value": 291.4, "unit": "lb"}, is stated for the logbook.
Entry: {"value": 188, "unit": "lb"}
